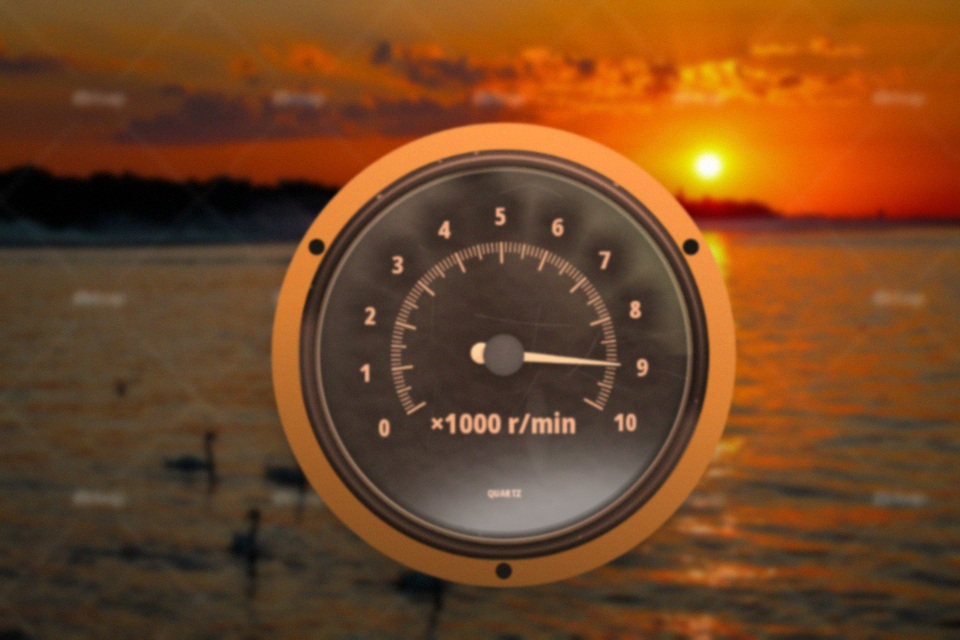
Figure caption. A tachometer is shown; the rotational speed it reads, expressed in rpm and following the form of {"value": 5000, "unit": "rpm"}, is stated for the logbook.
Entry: {"value": 9000, "unit": "rpm"}
